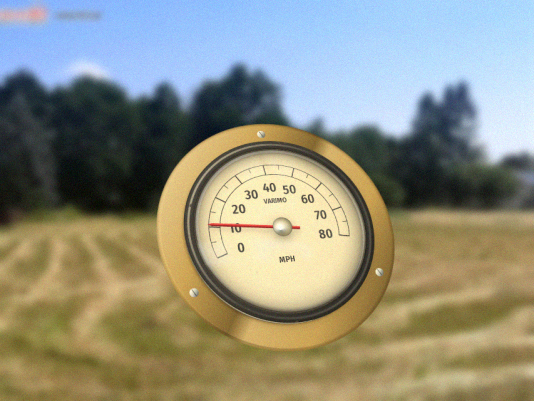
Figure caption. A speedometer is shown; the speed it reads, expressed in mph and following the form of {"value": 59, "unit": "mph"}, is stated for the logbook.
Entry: {"value": 10, "unit": "mph"}
